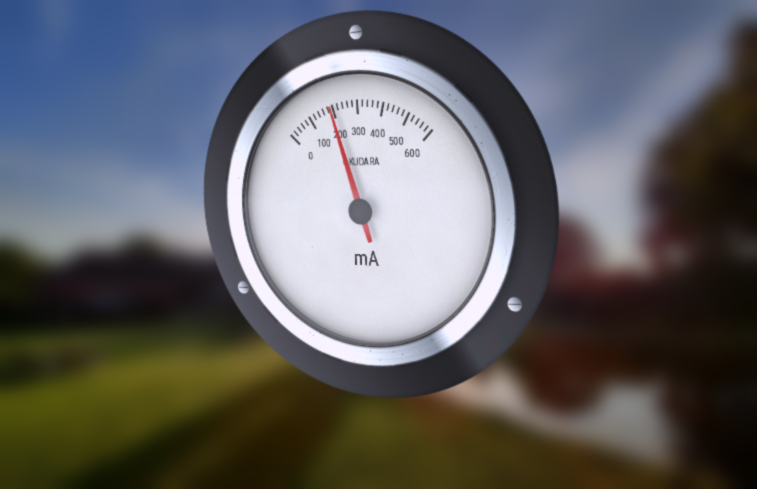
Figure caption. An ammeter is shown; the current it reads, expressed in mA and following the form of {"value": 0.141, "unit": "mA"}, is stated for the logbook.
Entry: {"value": 200, "unit": "mA"}
